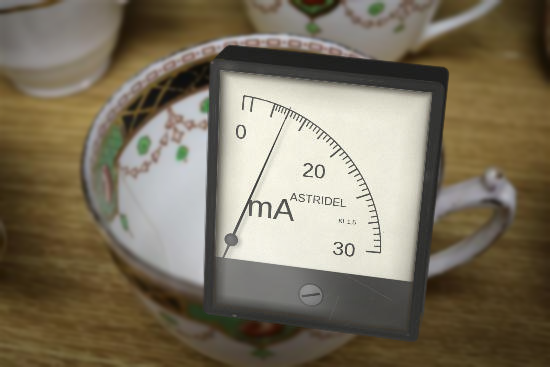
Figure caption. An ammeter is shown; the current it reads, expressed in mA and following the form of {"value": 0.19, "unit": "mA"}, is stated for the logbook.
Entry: {"value": 12.5, "unit": "mA"}
